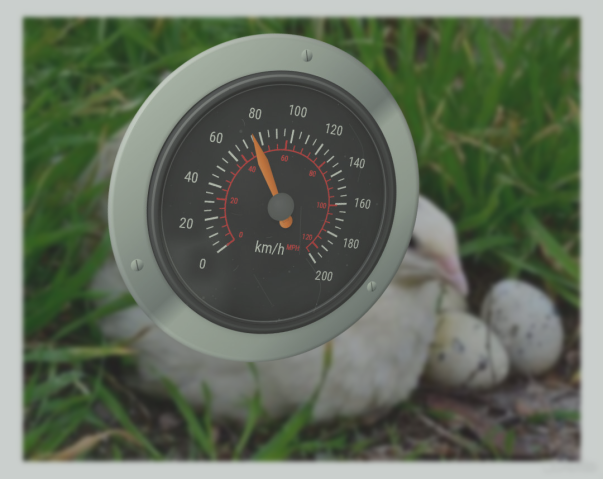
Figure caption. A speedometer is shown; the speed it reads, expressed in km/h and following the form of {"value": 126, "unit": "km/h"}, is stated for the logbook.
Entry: {"value": 75, "unit": "km/h"}
